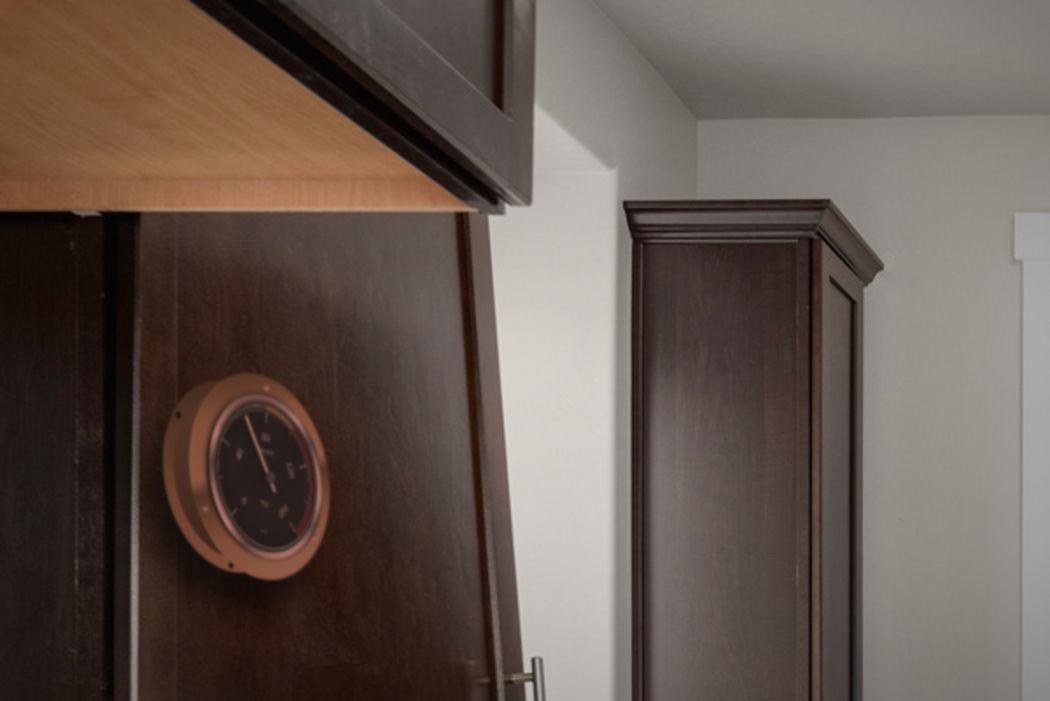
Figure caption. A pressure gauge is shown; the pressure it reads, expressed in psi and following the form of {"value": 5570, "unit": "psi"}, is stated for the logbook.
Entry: {"value": 60, "unit": "psi"}
